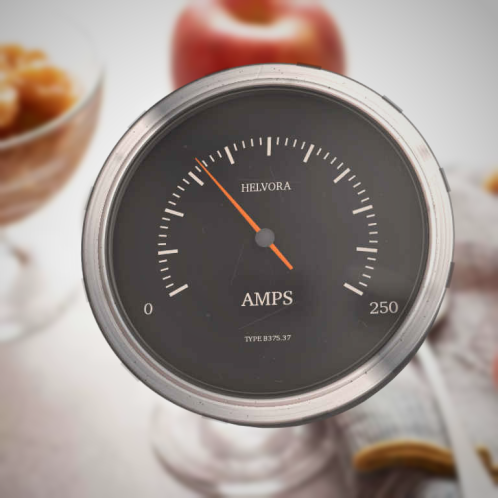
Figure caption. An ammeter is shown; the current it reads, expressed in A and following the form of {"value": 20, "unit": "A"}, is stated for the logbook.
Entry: {"value": 82.5, "unit": "A"}
